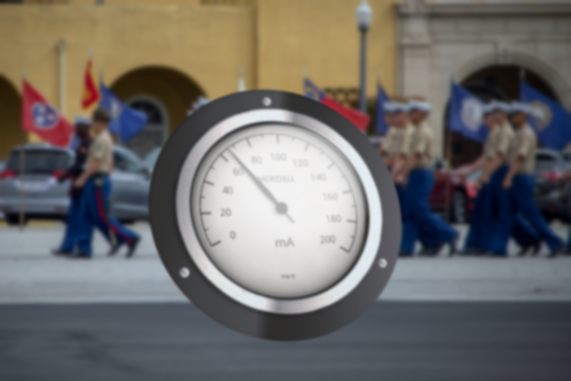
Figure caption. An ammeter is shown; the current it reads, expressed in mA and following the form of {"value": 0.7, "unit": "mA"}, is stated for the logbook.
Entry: {"value": 65, "unit": "mA"}
